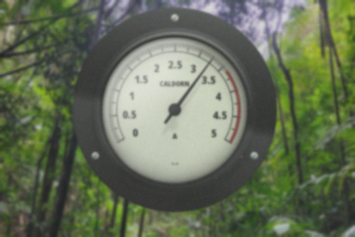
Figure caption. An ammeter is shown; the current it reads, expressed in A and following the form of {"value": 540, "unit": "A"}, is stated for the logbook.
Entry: {"value": 3.25, "unit": "A"}
